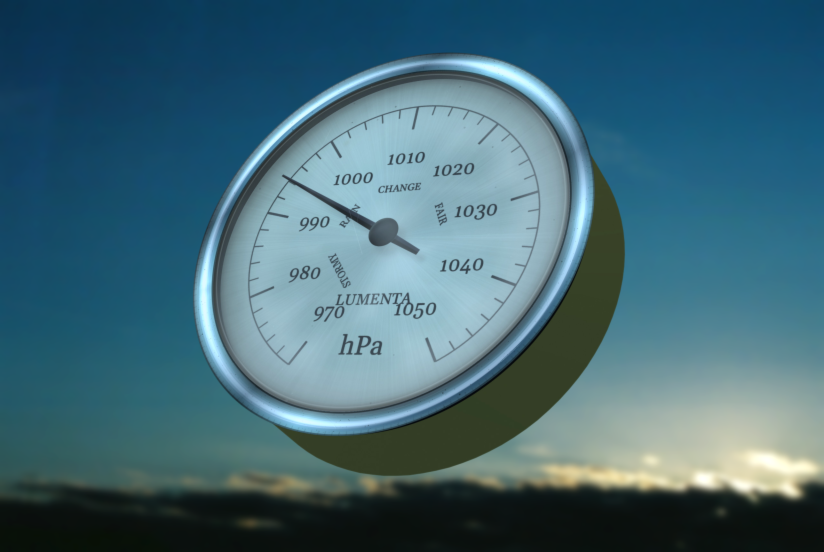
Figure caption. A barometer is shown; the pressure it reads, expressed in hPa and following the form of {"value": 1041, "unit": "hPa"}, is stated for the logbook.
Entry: {"value": 994, "unit": "hPa"}
